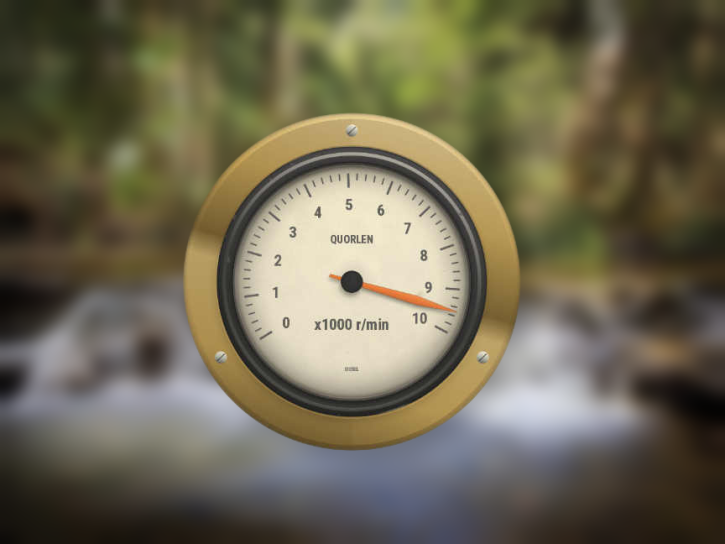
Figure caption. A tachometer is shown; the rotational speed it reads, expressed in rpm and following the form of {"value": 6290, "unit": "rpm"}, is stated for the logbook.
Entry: {"value": 9500, "unit": "rpm"}
